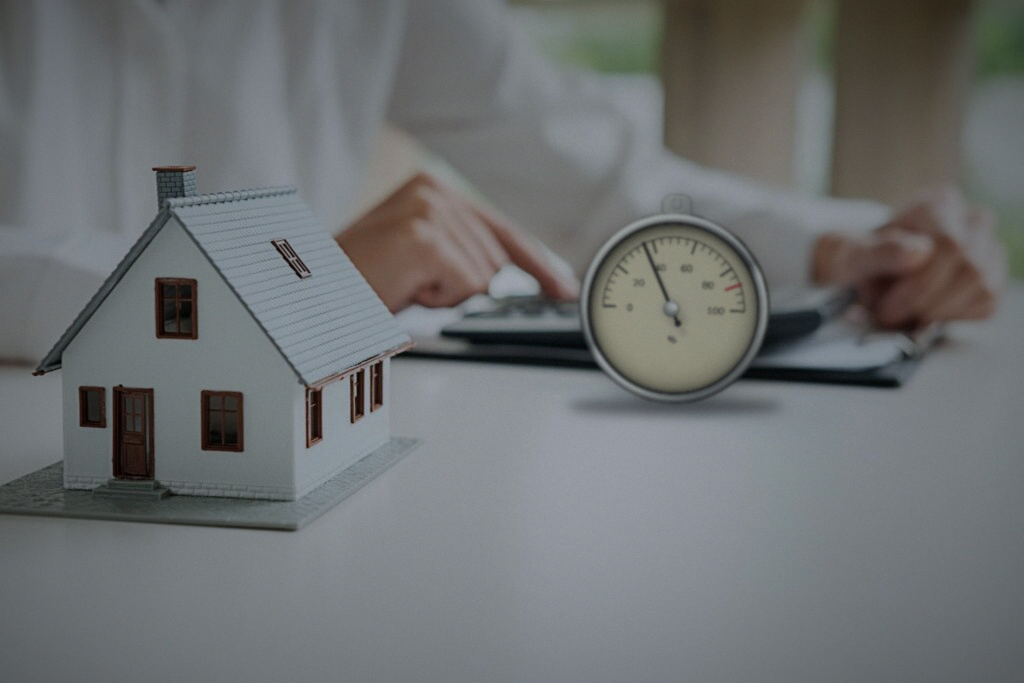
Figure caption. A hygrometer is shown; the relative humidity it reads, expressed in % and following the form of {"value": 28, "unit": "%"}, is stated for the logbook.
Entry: {"value": 36, "unit": "%"}
